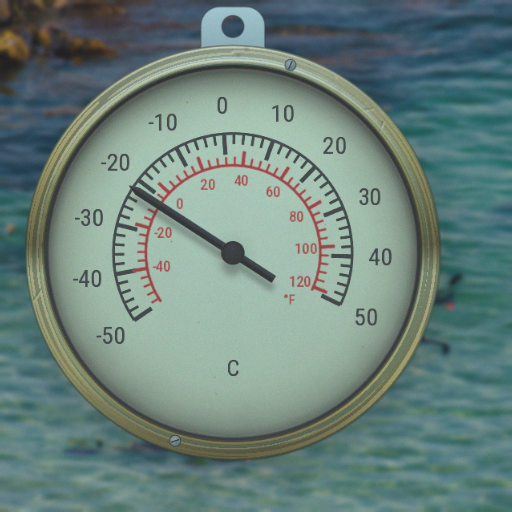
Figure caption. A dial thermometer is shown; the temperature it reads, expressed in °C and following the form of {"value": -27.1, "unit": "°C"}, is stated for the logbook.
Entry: {"value": -22, "unit": "°C"}
